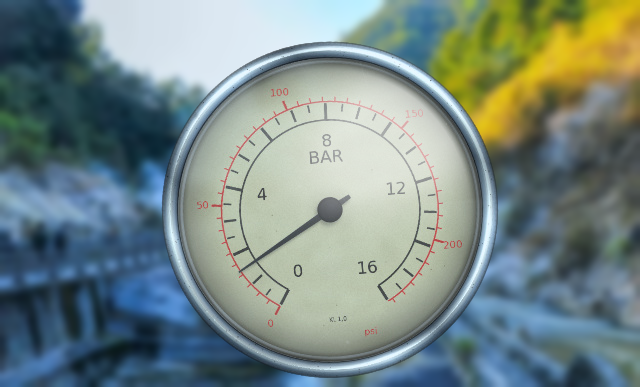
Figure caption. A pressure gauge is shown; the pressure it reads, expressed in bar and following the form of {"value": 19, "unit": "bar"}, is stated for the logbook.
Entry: {"value": 1.5, "unit": "bar"}
